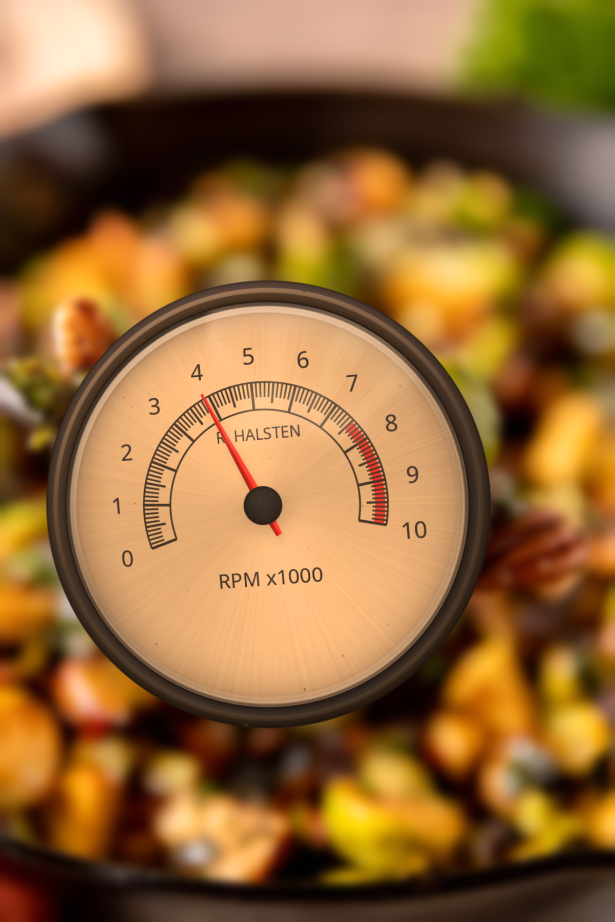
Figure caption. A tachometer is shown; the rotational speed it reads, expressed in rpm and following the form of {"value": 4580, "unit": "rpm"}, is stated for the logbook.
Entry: {"value": 3900, "unit": "rpm"}
